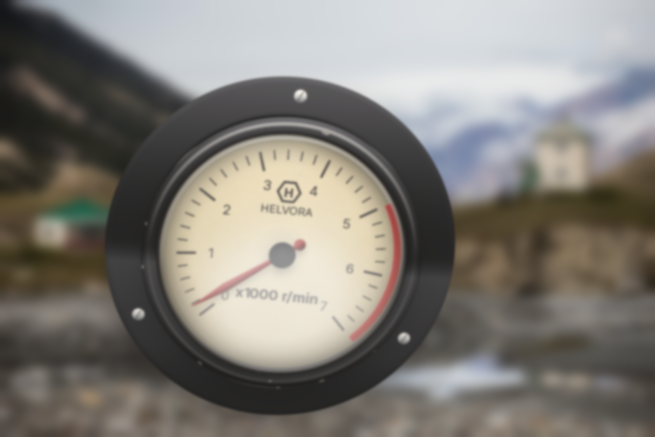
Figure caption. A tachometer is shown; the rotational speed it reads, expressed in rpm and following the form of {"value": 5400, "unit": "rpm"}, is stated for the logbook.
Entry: {"value": 200, "unit": "rpm"}
